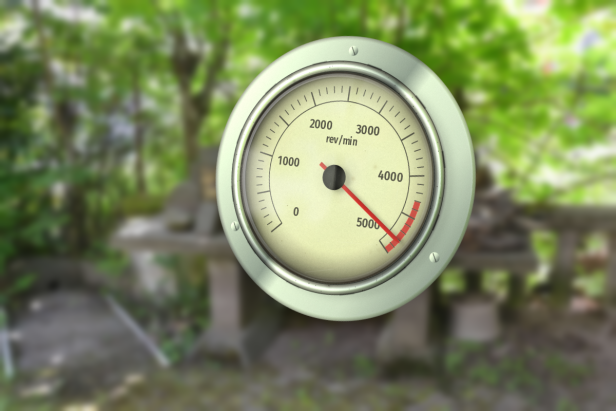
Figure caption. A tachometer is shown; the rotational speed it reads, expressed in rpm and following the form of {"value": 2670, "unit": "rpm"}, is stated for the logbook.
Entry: {"value": 4800, "unit": "rpm"}
